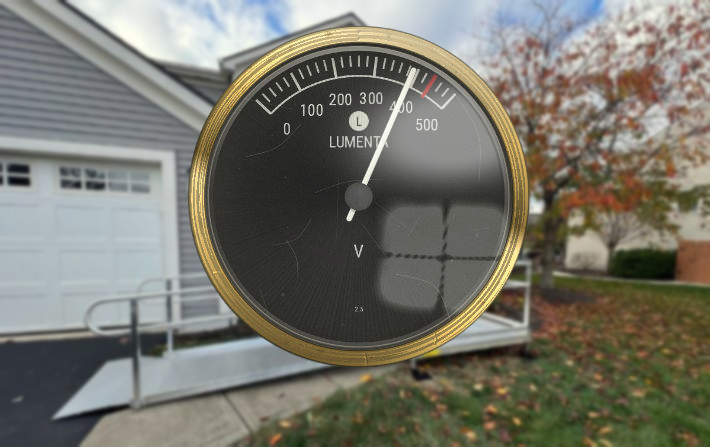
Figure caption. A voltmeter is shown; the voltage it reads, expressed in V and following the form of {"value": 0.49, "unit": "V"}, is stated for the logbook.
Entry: {"value": 390, "unit": "V"}
